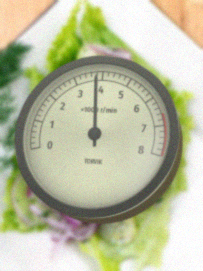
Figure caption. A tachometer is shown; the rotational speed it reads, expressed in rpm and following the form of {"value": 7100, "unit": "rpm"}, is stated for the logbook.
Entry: {"value": 3800, "unit": "rpm"}
